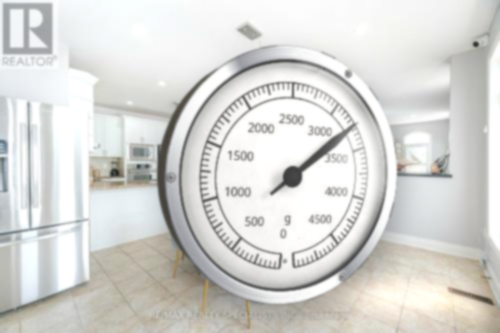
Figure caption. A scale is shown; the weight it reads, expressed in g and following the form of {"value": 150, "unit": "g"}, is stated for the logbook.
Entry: {"value": 3250, "unit": "g"}
